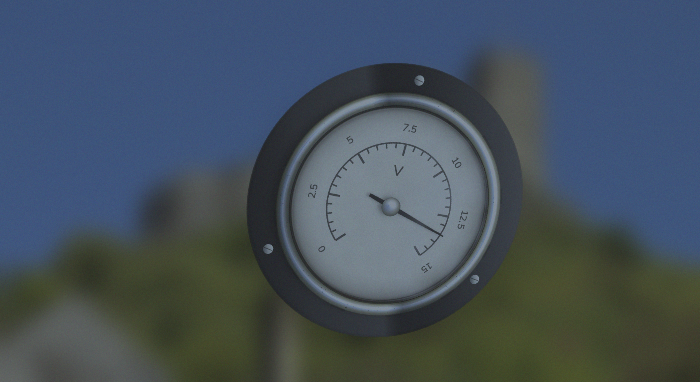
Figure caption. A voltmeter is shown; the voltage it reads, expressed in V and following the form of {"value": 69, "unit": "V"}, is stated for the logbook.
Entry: {"value": 13.5, "unit": "V"}
